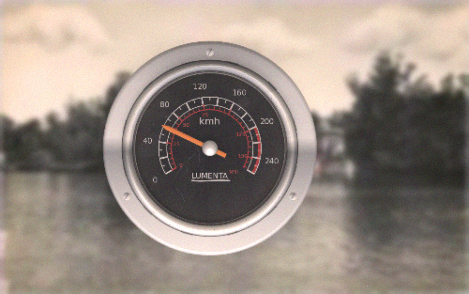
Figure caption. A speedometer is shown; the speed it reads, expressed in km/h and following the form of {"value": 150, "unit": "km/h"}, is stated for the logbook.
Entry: {"value": 60, "unit": "km/h"}
